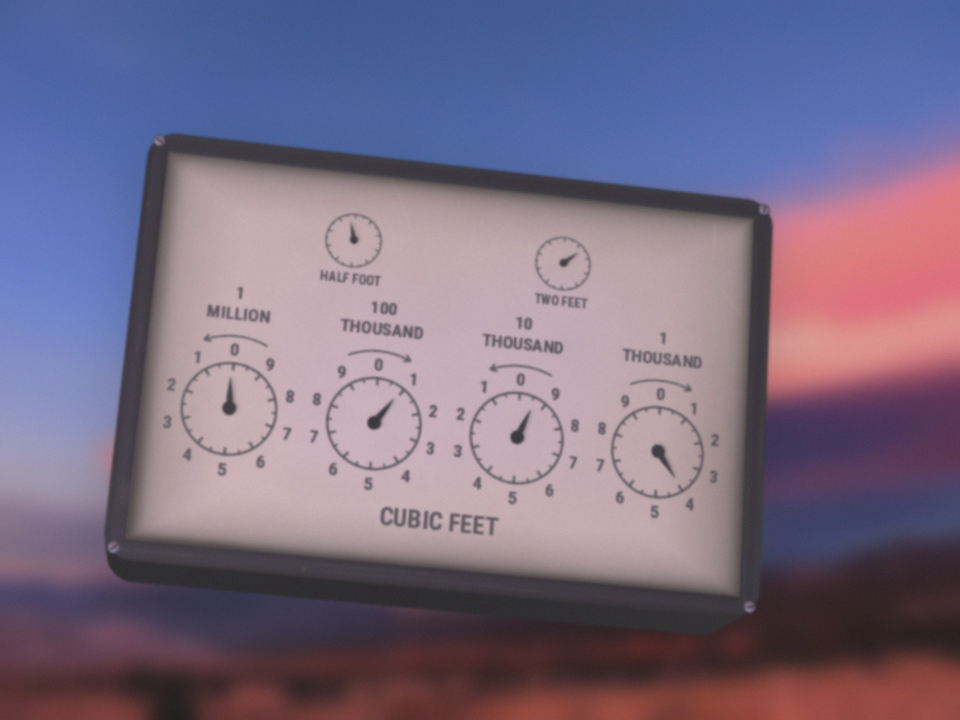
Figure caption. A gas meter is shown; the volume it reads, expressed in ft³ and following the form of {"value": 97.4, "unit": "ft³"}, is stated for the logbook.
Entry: {"value": 9400, "unit": "ft³"}
